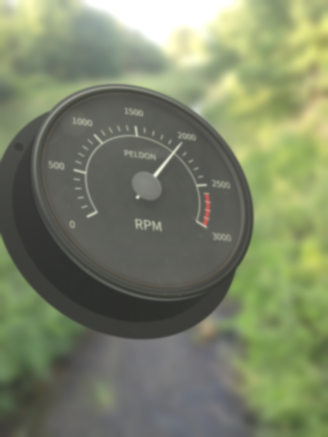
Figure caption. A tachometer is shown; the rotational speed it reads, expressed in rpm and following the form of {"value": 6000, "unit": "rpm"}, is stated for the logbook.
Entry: {"value": 2000, "unit": "rpm"}
